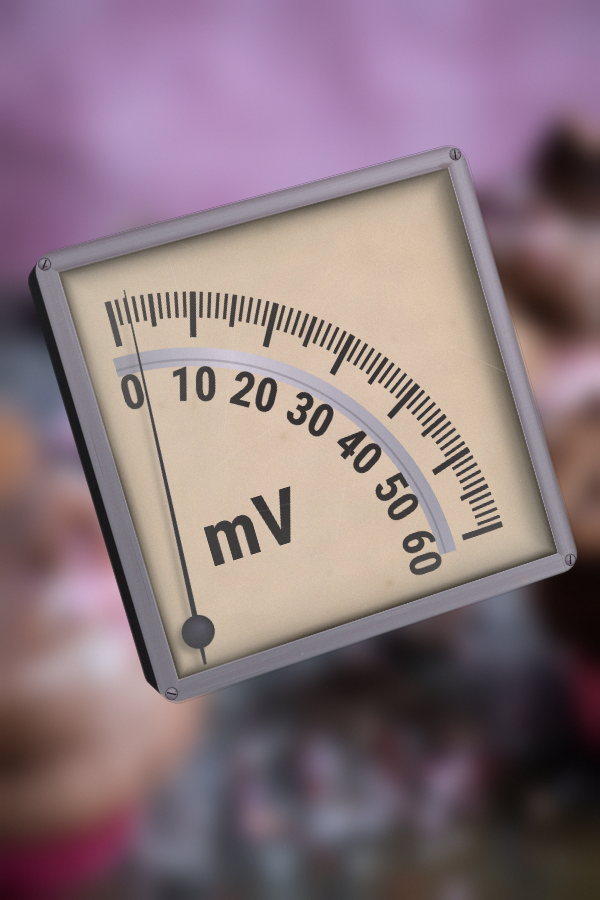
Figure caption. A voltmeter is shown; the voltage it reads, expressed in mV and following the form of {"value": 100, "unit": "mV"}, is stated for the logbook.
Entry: {"value": 2, "unit": "mV"}
